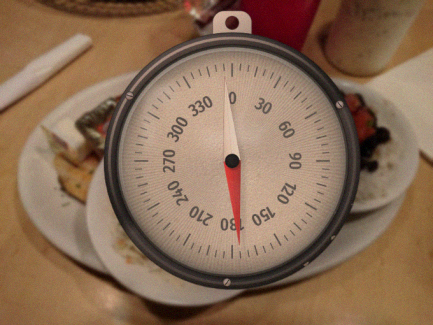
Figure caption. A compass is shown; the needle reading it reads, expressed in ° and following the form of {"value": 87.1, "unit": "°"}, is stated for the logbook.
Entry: {"value": 175, "unit": "°"}
